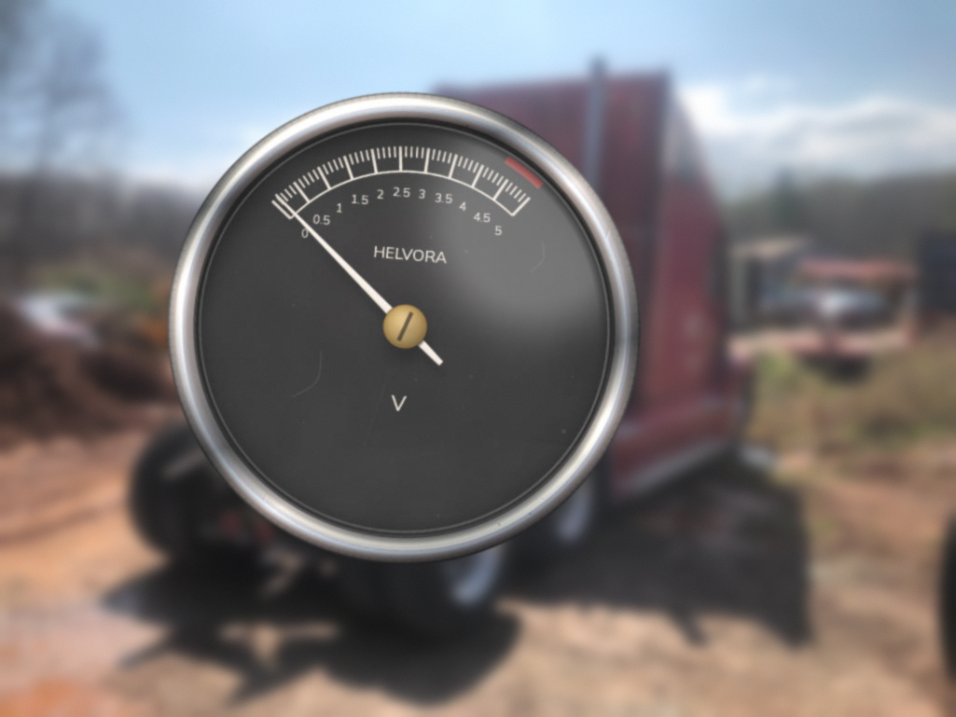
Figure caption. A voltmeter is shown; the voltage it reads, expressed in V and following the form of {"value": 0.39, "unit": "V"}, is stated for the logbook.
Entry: {"value": 0.1, "unit": "V"}
